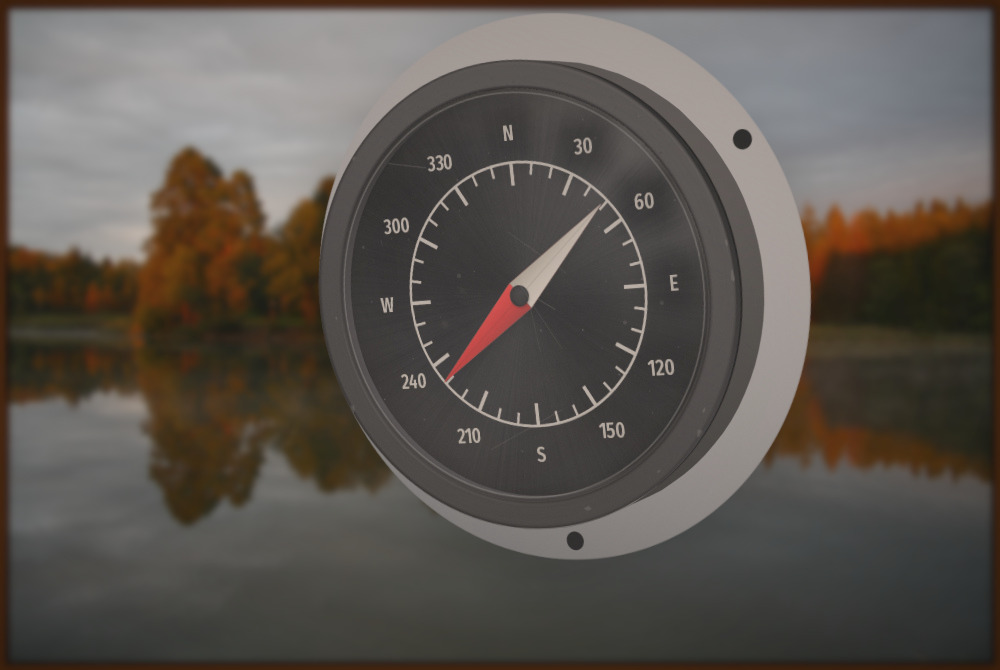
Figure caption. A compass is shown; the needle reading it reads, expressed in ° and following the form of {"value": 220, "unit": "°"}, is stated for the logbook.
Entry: {"value": 230, "unit": "°"}
